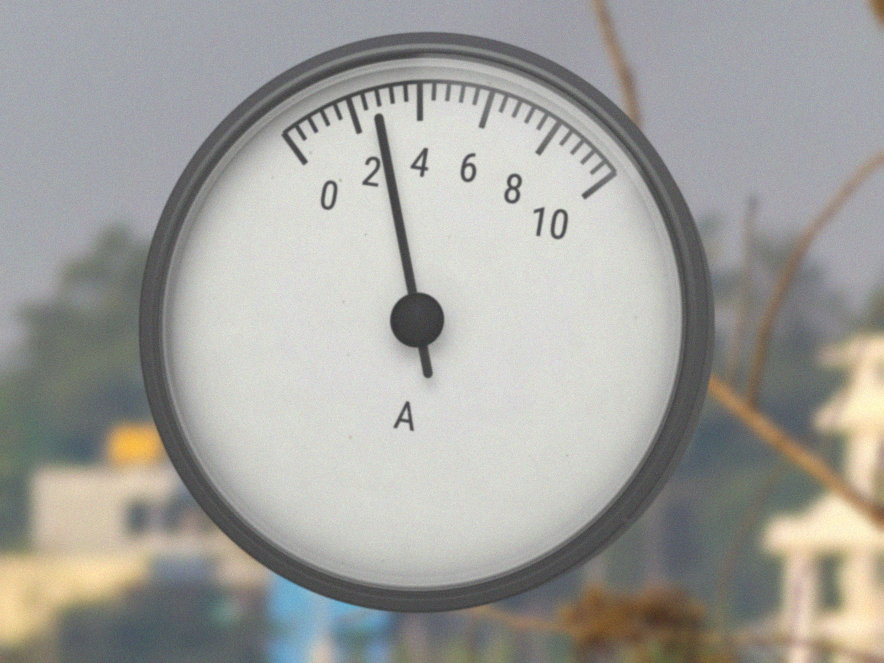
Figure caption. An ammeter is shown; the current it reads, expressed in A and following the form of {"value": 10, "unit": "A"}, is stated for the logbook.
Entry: {"value": 2.8, "unit": "A"}
